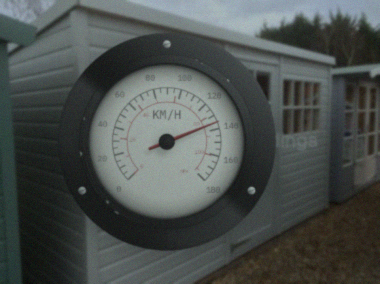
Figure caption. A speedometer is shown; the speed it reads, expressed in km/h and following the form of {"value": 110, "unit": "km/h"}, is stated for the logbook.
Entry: {"value": 135, "unit": "km/h"}
